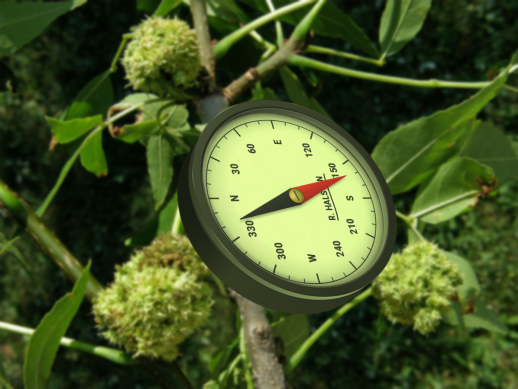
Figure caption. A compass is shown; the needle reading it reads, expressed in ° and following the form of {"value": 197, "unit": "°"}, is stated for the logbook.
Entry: {"value": 160, "unit": "°"}
